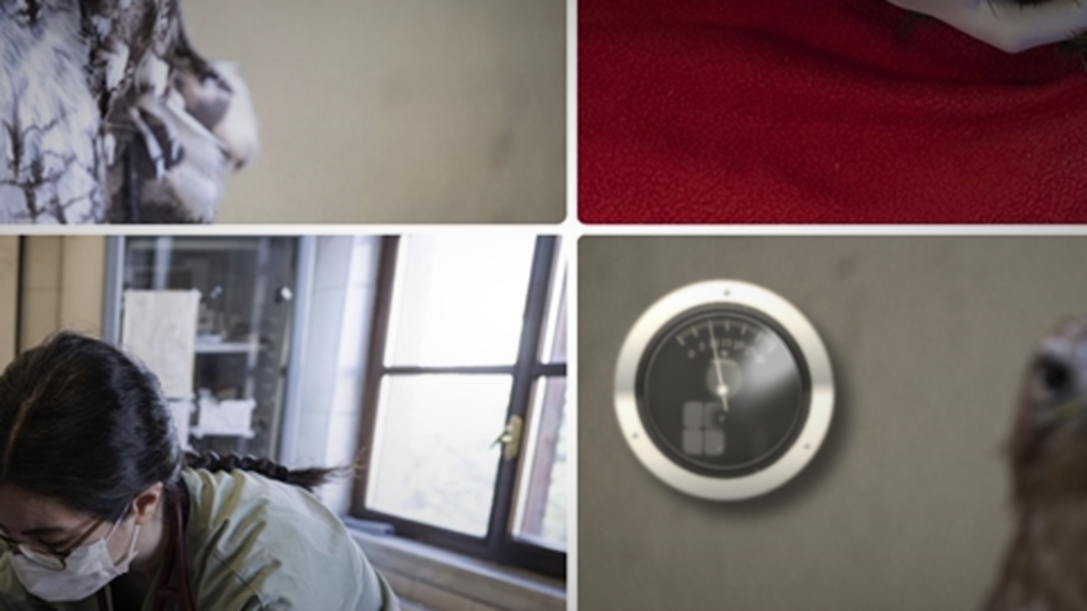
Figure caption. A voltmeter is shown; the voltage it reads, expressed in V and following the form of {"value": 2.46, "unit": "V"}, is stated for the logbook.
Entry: {"value": 10, "unit": "V"}
